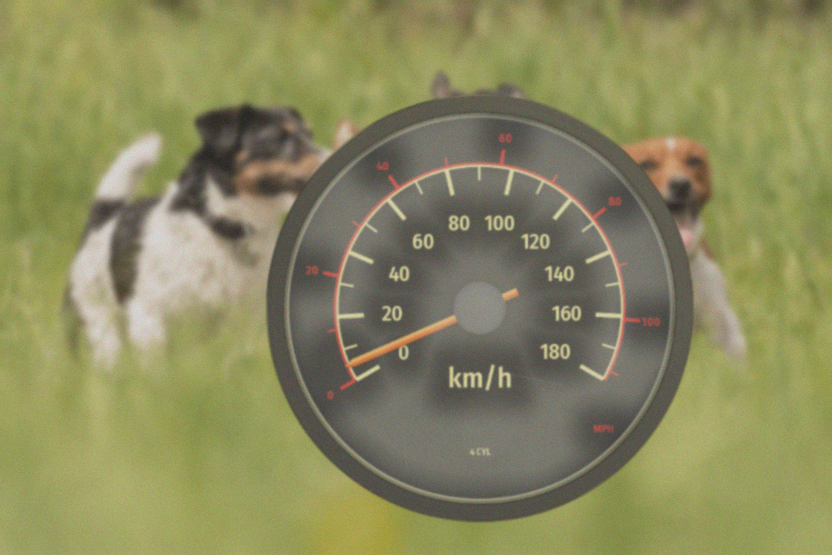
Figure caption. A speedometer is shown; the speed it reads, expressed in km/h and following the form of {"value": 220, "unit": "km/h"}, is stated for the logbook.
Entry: {"value": 5, "unit": "km/h"}
